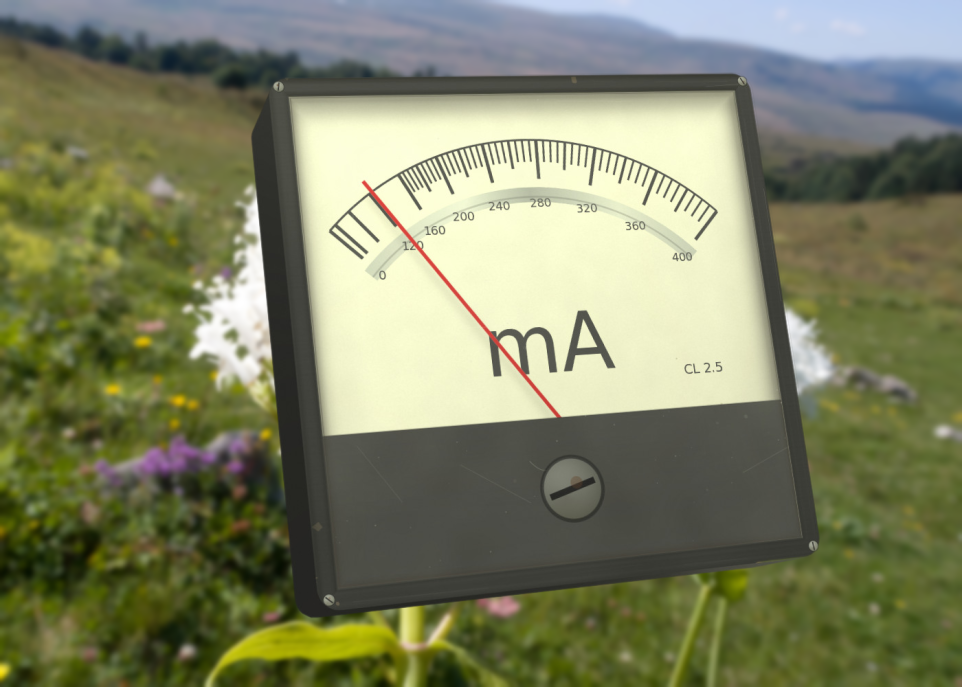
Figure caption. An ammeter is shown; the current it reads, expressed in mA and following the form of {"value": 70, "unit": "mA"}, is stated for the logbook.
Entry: {"value": 120, "unit": "mA"}
